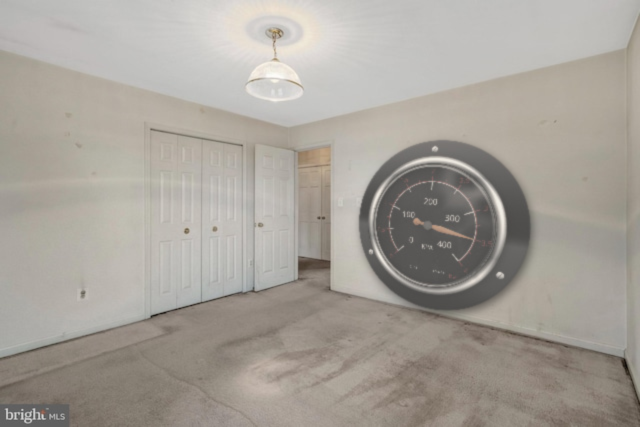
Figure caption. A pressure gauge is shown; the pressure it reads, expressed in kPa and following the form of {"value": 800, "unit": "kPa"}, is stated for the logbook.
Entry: {"value": 350, "unit": "kPa"}
